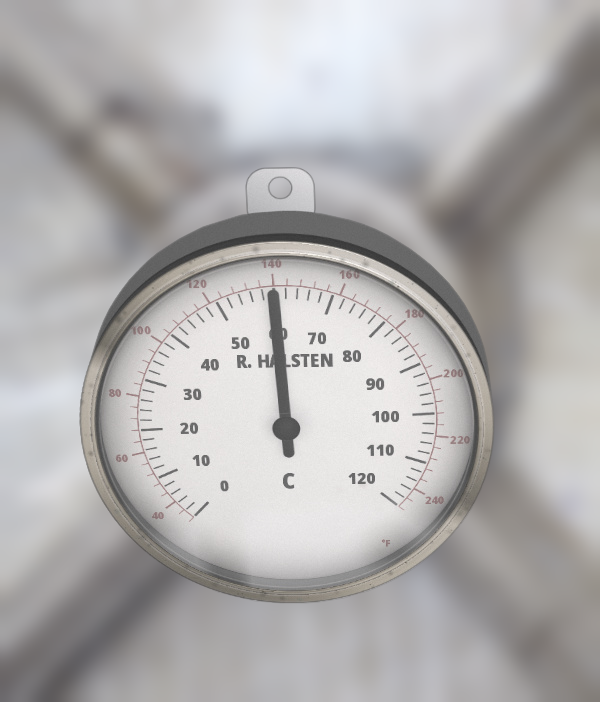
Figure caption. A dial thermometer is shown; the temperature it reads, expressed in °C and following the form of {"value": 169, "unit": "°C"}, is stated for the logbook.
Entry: {"value": 60, "unit": "°C"}
